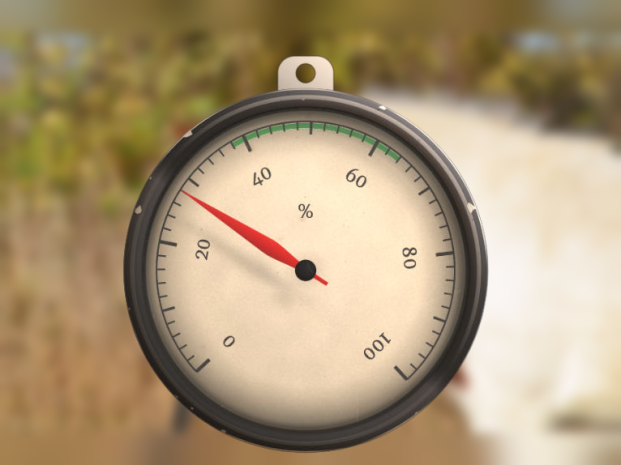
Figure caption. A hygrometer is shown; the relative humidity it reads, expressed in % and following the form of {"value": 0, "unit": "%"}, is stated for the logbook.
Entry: {"value": 28, "unit": "%"}
